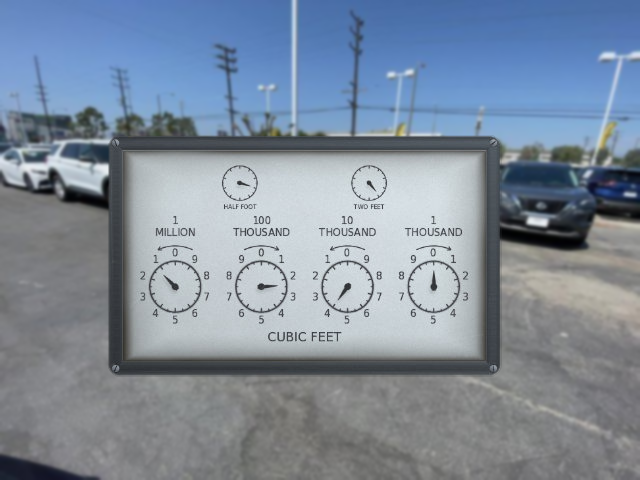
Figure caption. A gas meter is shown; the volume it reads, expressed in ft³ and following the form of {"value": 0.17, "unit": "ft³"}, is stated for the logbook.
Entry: {"value": 124000, "unit": "ft³"}
